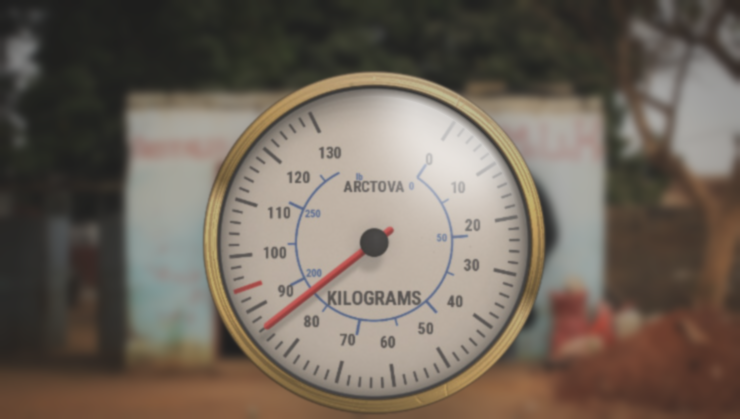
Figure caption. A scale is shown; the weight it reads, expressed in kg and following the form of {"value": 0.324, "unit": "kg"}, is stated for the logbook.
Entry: {"value": 86, "unit": "kg"}
